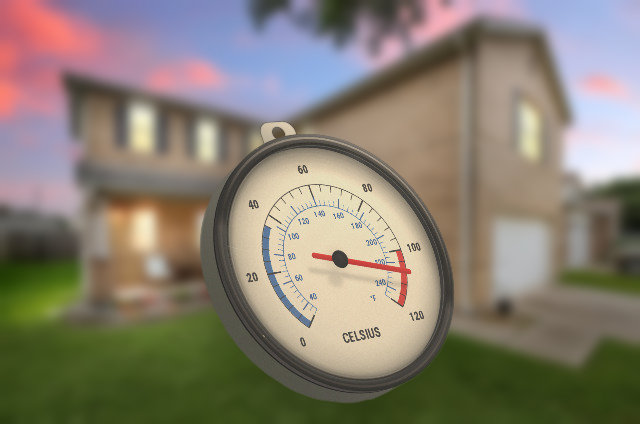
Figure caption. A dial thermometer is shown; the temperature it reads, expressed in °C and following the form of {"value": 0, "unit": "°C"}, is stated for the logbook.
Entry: {"value": 108, "unit": "°C"}
